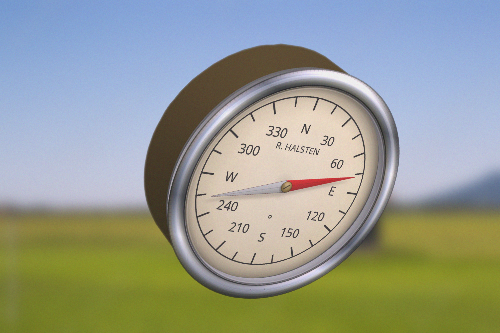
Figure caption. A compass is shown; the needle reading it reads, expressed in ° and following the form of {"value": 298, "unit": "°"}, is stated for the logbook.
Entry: {"value": 75, "unit": "°"}
